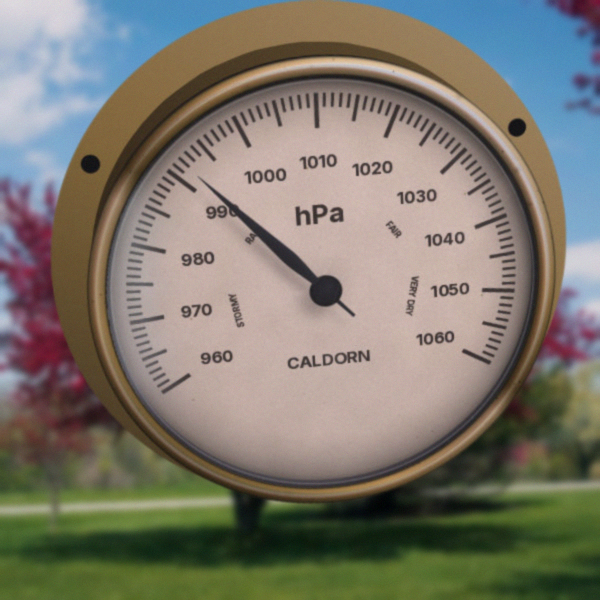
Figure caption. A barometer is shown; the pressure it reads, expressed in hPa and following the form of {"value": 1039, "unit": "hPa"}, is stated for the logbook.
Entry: {"value": 992, "unit": "hPa"}
